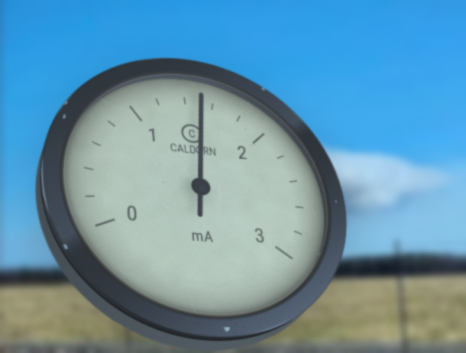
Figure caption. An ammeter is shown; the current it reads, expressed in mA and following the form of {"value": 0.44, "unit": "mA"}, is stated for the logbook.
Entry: {"value": 1.5, "unit": "mA"}
